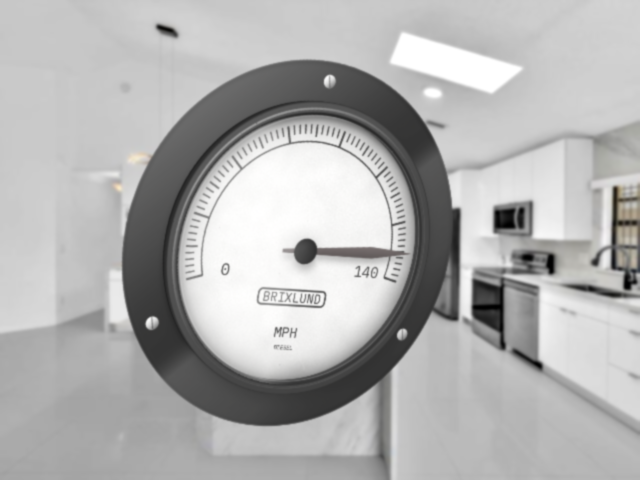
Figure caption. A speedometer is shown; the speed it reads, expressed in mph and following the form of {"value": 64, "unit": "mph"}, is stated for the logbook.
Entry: {"value": 130, "unit": "mph"}
